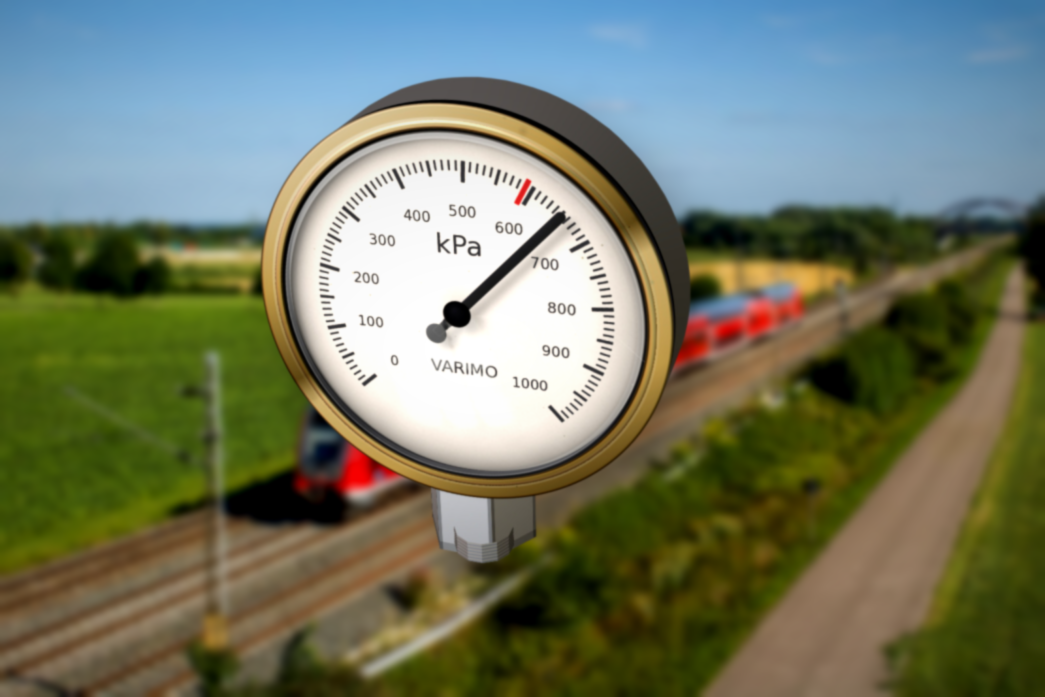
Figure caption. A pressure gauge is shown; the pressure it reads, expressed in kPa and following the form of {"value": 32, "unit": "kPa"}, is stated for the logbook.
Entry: {"value": 650, "unit": "kPa"}
